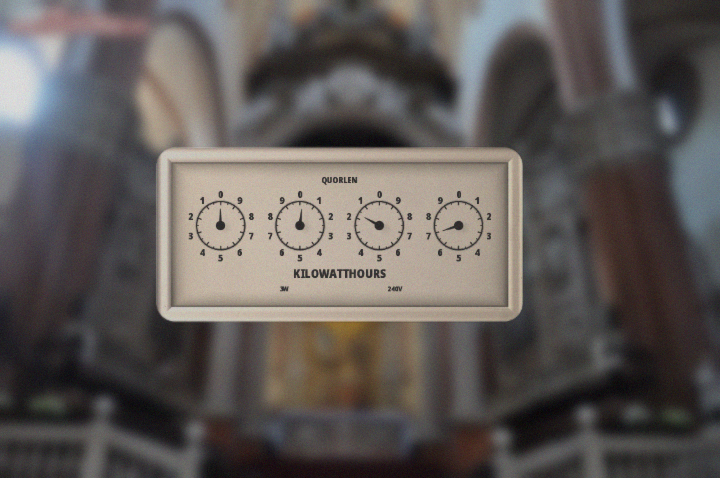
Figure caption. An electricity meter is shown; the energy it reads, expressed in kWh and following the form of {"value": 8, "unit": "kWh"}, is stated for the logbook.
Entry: {"value": 17, "unit": "kWh"}
